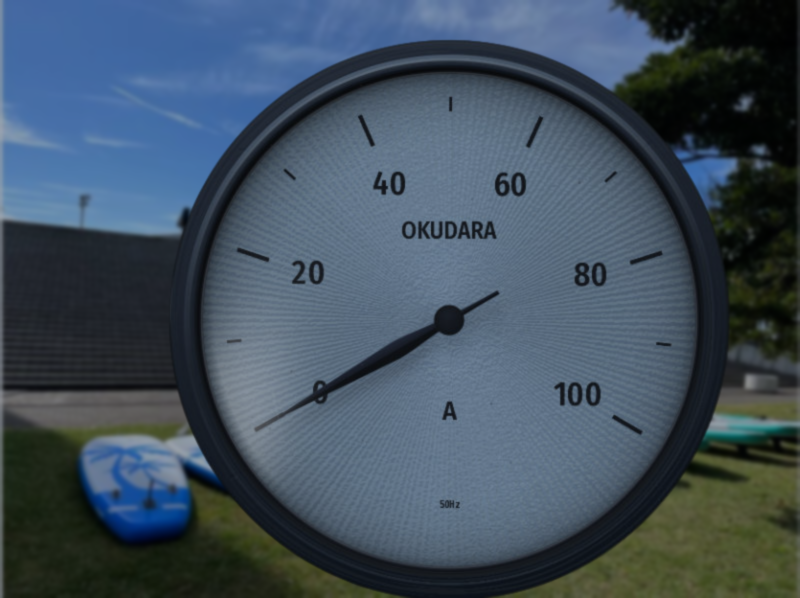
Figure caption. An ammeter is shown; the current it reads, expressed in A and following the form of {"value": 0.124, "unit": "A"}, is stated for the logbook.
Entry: {"value": 0, "unit": "A"}
